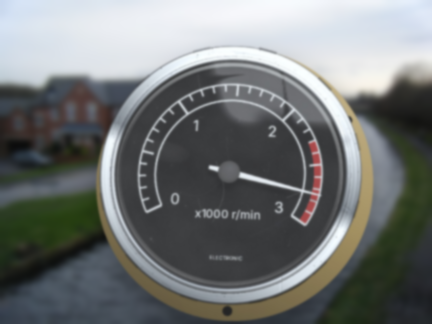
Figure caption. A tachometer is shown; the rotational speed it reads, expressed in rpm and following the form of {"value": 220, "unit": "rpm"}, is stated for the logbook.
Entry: {"value": 2750, "unit": "rpm"}
